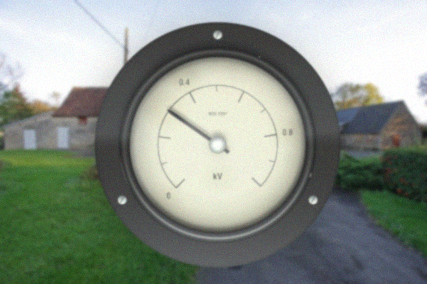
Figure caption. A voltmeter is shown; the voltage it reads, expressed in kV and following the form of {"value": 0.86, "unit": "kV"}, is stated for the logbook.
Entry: {"value": 0.3, "unit": "kV"}
